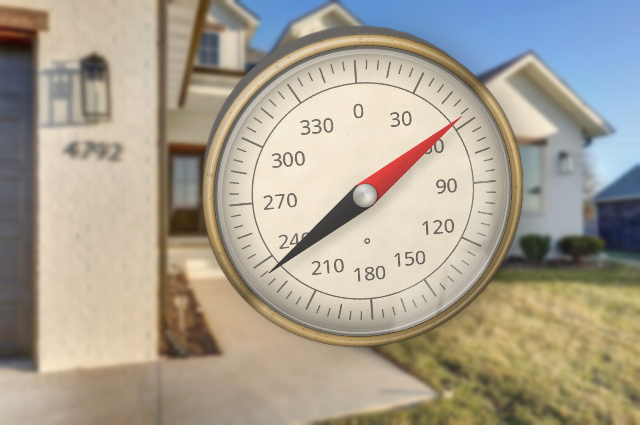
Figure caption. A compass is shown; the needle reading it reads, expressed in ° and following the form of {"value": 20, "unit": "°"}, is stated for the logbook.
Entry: {"value": 55, "unit": "°"}
